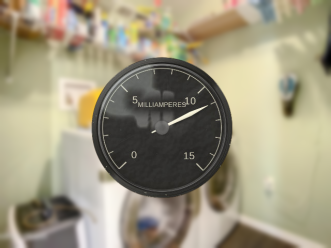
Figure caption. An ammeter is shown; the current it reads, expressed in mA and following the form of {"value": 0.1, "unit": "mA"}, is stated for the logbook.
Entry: {"value": 11, "unit": "mA"}
